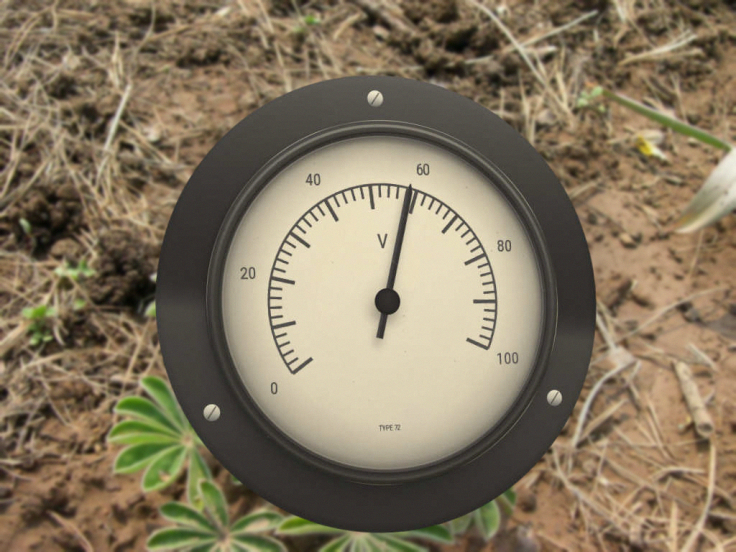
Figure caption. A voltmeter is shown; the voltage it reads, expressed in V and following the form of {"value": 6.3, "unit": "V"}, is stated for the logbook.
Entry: {"value": 58, "unit": "V"}
